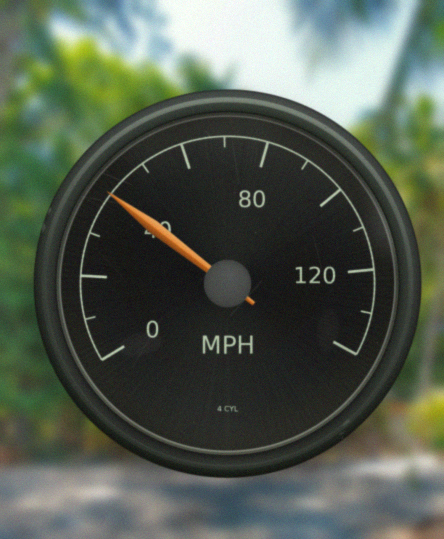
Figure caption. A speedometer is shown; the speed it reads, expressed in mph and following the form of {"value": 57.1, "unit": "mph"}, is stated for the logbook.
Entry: {"value": 40, "unit": "mph"}
